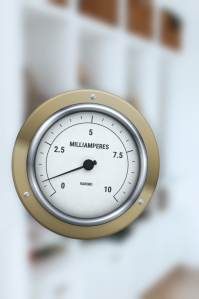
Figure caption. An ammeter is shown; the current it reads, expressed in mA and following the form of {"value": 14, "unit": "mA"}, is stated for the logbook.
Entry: {"value": 0.75, "unit": "mA"}
